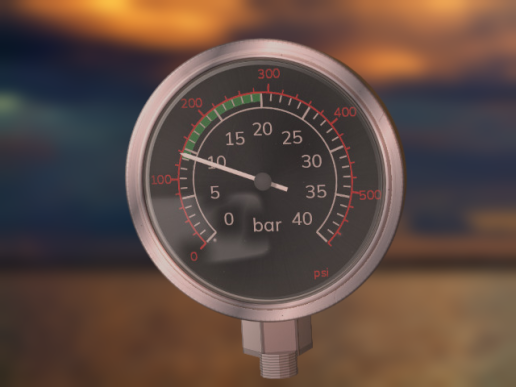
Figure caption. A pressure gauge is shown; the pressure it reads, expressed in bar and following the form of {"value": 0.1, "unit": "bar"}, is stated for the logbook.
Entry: {"value": 9.5, "unit": "bar"}
